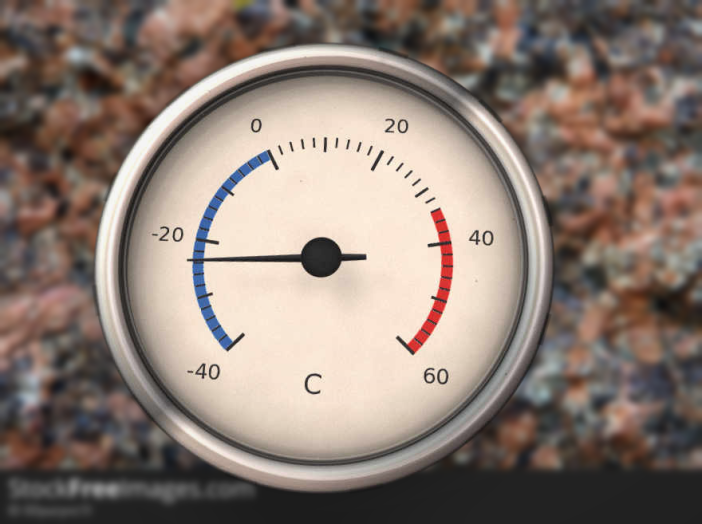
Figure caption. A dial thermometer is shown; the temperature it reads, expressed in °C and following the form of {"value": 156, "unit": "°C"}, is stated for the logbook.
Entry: {"value": -24, "unit": "°C"}
